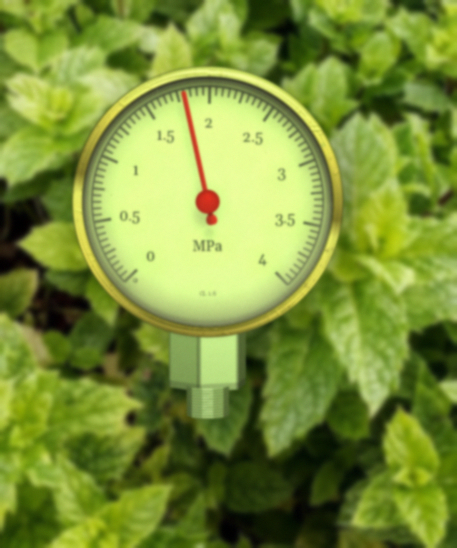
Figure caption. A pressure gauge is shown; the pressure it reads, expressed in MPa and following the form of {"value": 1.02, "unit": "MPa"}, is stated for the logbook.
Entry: {"value": 1.8, "unit": "MPa"}
